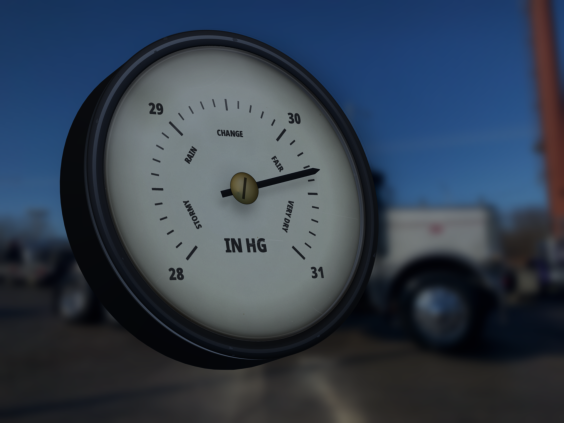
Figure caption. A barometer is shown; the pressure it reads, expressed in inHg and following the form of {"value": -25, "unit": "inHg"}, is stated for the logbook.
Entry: {"value": 30.35, "unit": "inHg"}
